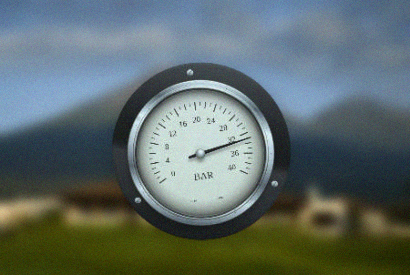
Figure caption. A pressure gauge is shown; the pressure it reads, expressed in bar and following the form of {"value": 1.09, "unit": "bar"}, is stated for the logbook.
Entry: {"value": 33, "unit": "bar"}
